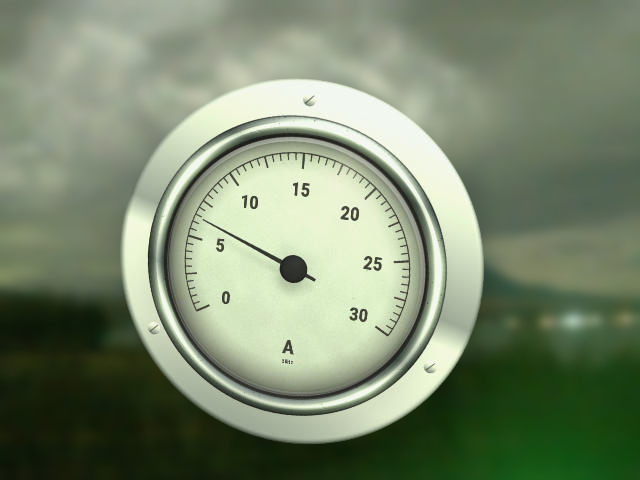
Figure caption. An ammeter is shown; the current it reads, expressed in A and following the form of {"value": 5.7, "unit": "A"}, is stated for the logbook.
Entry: {"value": 6.5, "unit": "A"}
